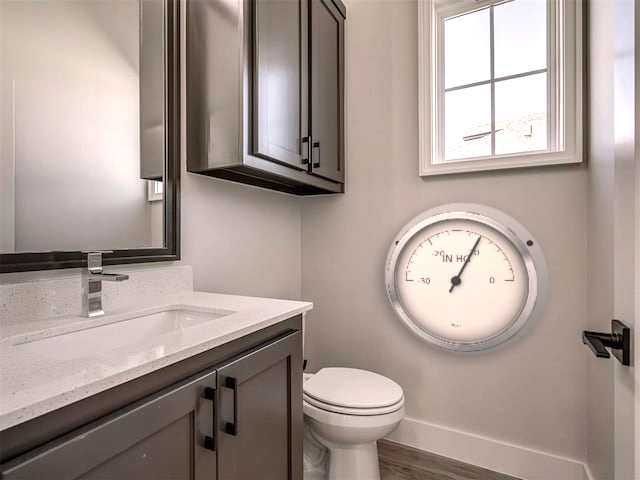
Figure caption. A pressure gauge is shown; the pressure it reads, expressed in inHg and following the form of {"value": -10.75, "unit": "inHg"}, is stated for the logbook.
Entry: {"value": -10, "unit": "inHg"}
